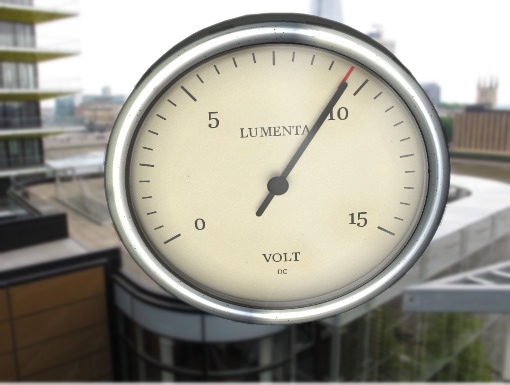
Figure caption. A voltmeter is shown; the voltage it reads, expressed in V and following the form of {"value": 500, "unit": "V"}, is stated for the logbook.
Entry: {"value": 9.5, "unit": "V"}
